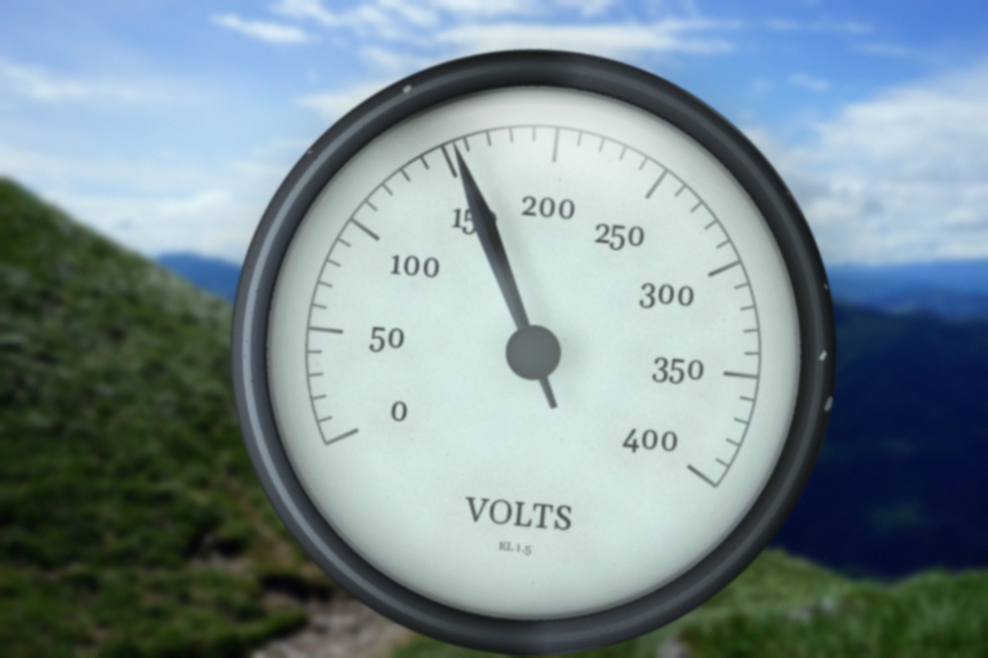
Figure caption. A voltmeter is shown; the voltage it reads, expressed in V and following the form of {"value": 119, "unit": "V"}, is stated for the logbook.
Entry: {"value": 155, "unit": "V"}
